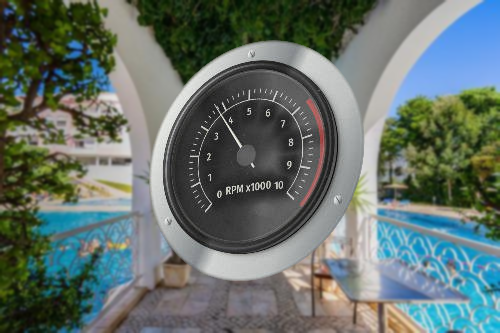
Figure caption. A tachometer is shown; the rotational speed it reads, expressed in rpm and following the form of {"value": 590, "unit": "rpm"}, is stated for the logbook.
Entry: {"value": 3800, "unit": "rpm"}
